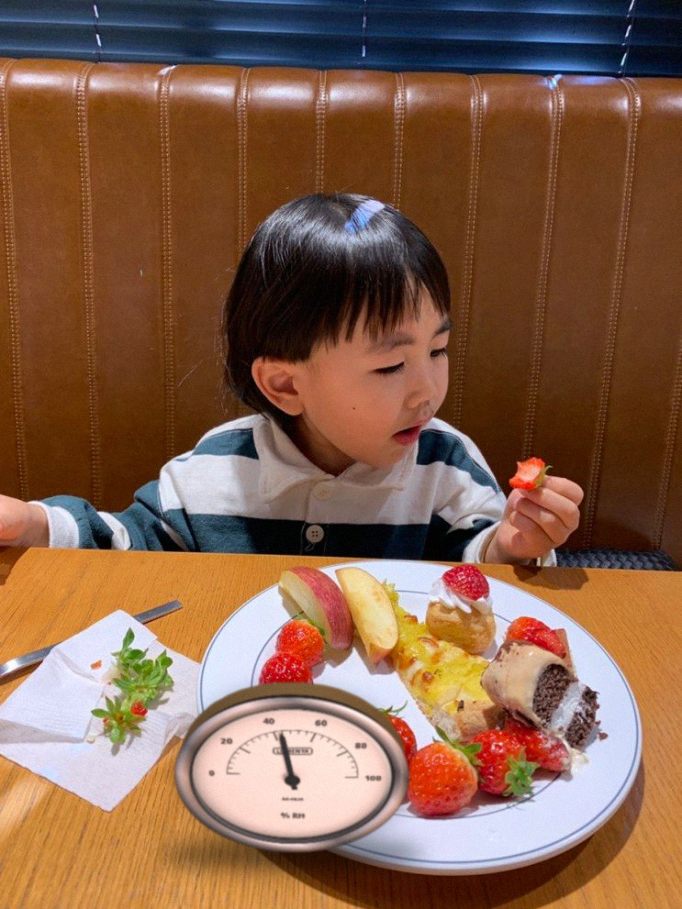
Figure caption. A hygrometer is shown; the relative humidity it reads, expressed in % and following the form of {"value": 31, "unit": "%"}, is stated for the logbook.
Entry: {"value": 44, "unit": "%"}
